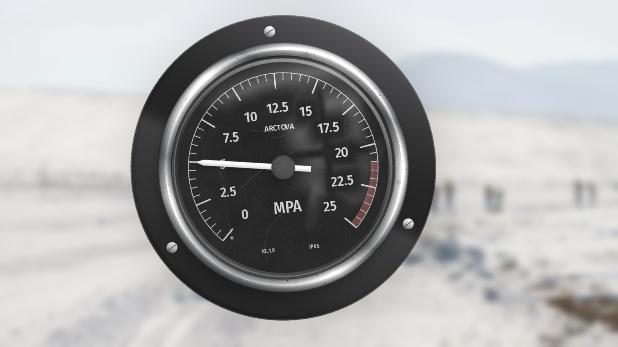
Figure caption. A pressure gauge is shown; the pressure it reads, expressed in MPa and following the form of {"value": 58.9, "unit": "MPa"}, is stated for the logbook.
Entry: {"value": 5, "unit": "MPa"}
